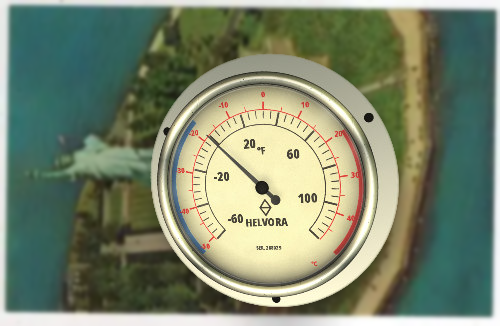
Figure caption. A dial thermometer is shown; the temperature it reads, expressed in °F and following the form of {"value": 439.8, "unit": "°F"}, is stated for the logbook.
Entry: {"value": 0, "unit": "°F"}
